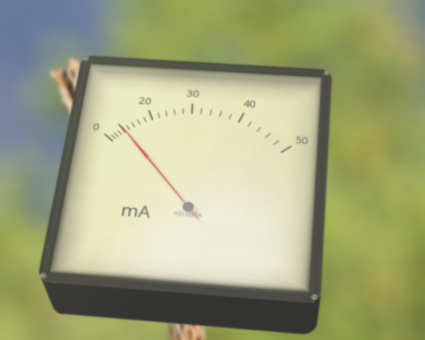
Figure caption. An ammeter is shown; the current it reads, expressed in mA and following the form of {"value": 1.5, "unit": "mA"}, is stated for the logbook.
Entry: {"value": 10, "unit": "mA"}
